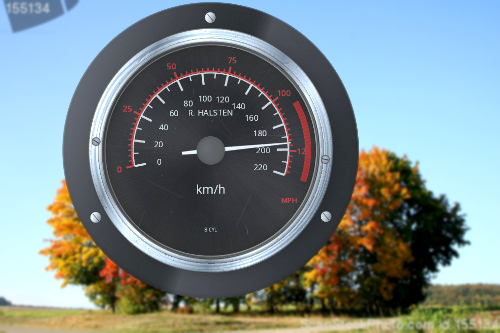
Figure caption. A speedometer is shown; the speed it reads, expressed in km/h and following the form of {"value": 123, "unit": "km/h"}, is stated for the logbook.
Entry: {"value": 195, "unit": "km/h"}
